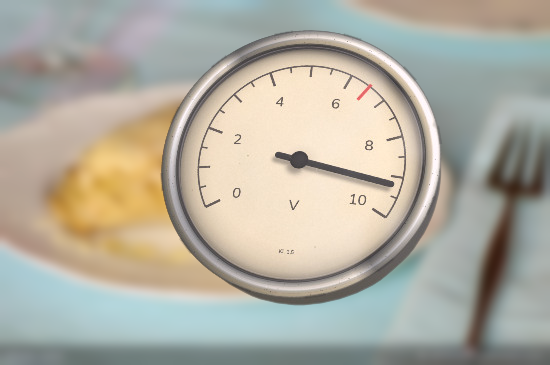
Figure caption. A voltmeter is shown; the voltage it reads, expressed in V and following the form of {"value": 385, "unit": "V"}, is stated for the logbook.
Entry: {"value": 9.25, "unit": "V"}
